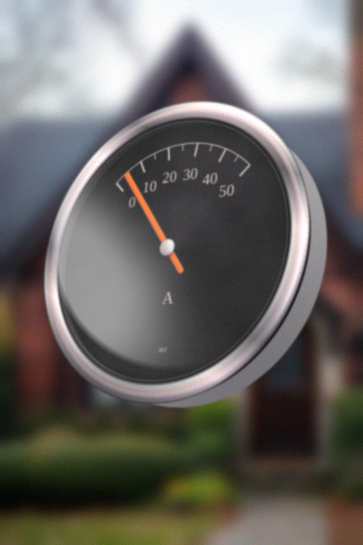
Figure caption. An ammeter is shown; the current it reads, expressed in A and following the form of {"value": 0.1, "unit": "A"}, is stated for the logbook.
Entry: {"value": 5, "unit": "A"}
